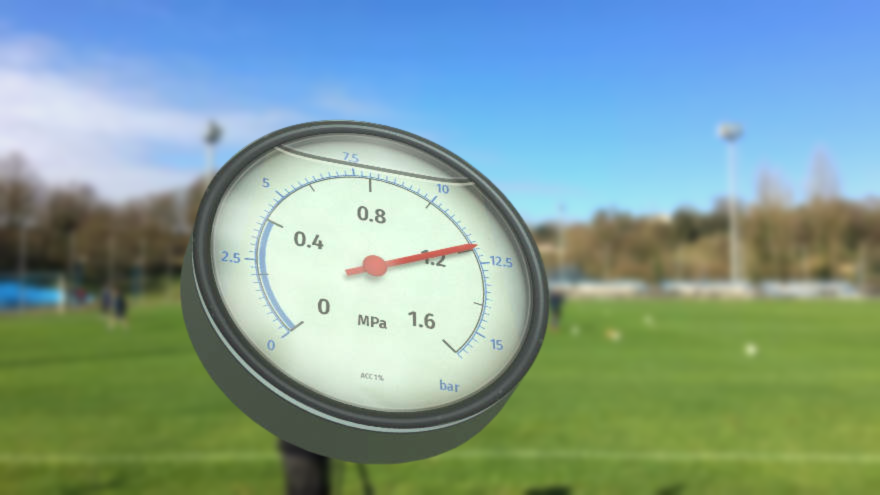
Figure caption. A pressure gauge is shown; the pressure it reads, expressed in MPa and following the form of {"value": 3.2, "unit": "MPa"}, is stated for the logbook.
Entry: {"value": 1.2, "unit": "MPa"}
